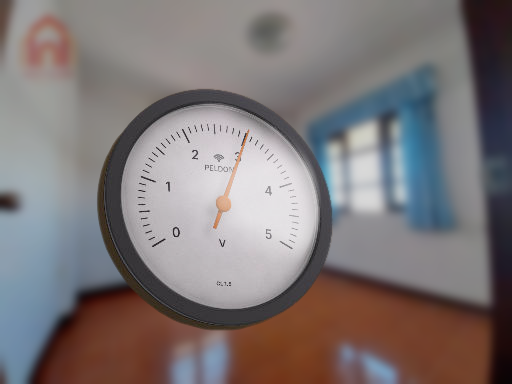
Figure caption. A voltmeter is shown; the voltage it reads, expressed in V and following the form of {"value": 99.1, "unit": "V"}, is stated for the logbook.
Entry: {"value": 3, "unit": "V"}
